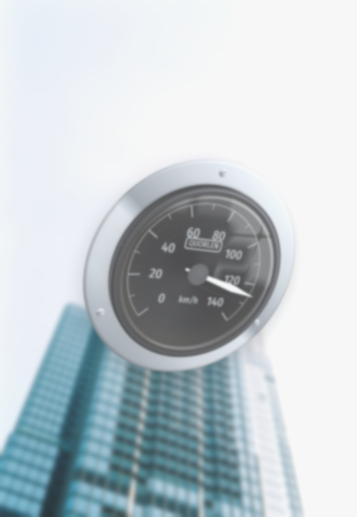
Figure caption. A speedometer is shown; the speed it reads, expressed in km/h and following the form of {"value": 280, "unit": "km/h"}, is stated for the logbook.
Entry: {"value": 125, "unit": "km/h"}
